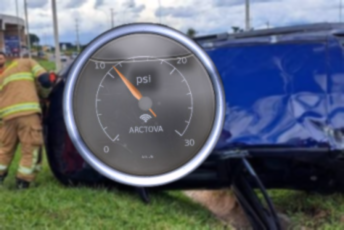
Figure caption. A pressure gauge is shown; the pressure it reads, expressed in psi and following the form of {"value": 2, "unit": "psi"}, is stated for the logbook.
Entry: {"value": 11, "unit": "psi"}
